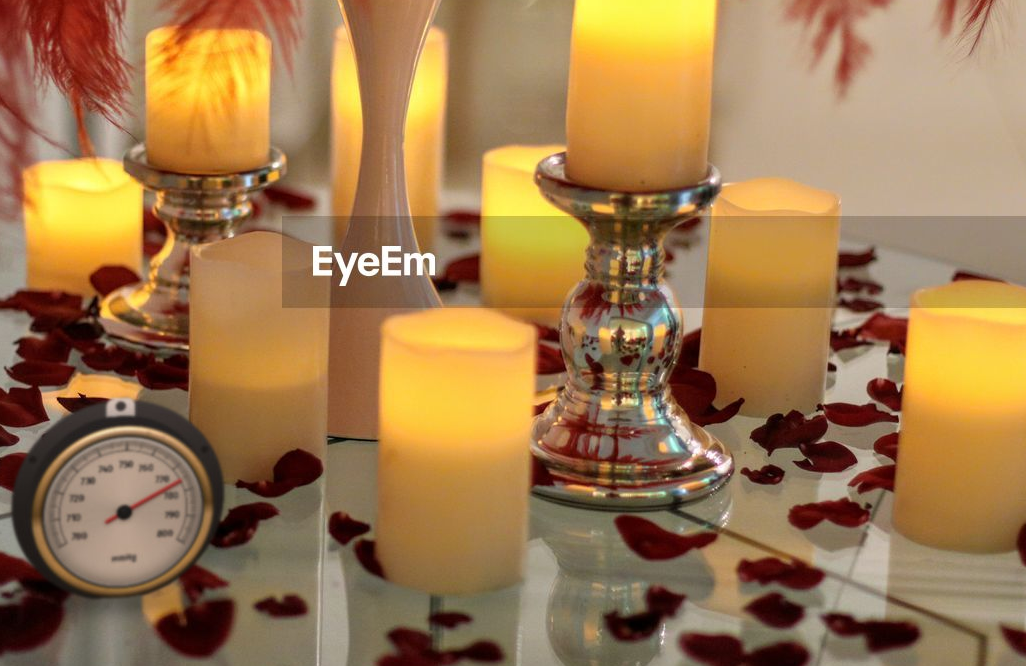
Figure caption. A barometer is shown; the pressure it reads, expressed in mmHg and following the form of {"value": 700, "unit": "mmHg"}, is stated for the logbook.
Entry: {"value": 775, "unit": "mmHg"}
